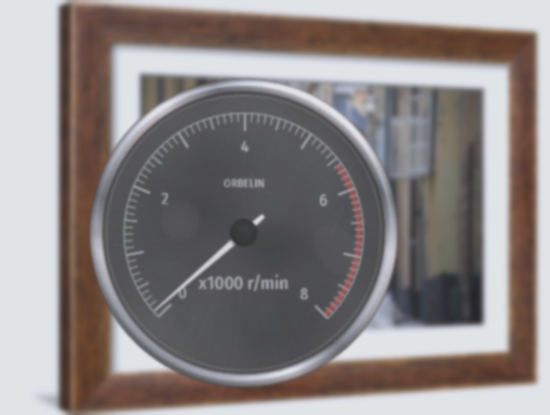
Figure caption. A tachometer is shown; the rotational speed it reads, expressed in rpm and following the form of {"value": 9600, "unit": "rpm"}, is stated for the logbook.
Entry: {"value": 100, "unit": "rpm"}
